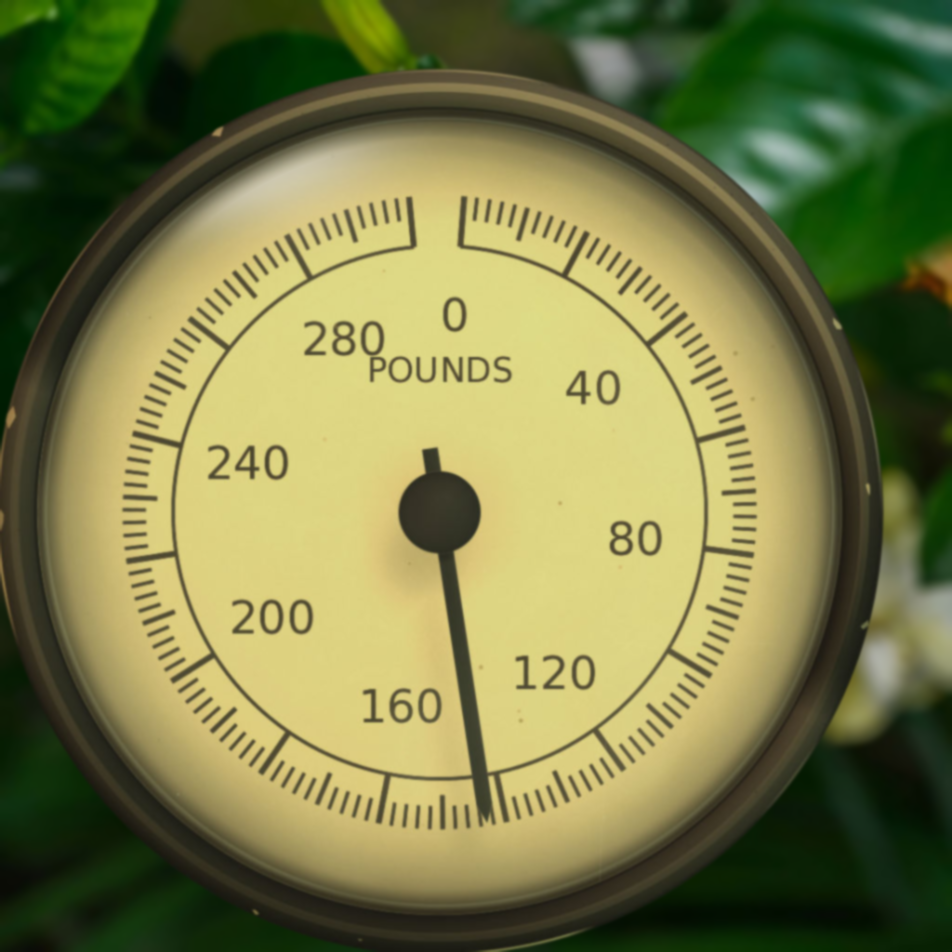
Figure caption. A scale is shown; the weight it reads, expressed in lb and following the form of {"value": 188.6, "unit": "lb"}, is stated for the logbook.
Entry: {"value": 143, "unit": "lb"}
